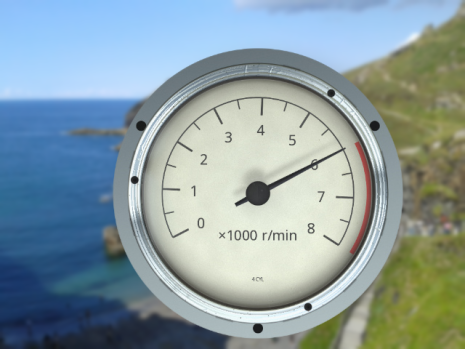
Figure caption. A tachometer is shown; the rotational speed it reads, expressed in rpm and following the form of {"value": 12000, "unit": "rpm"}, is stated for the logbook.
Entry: {"value": 6000, "unit": "rpm"}
